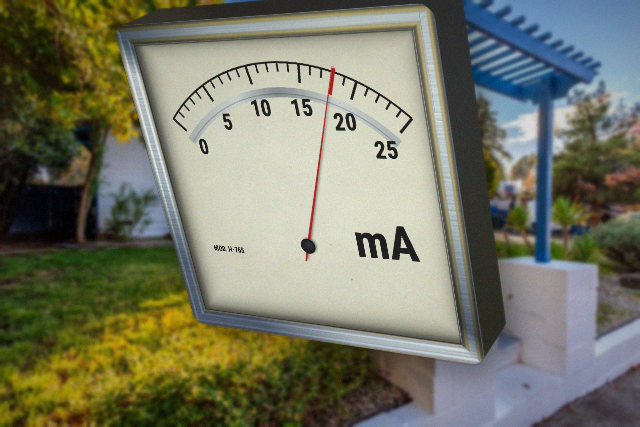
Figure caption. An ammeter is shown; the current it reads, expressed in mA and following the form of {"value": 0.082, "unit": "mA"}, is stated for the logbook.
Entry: {"value": 18, "unit": "mA"}
